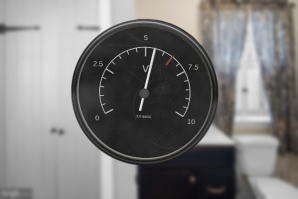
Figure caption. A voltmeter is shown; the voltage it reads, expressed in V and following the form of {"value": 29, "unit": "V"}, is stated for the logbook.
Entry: {"value": 5.5, "unit": "V"}
